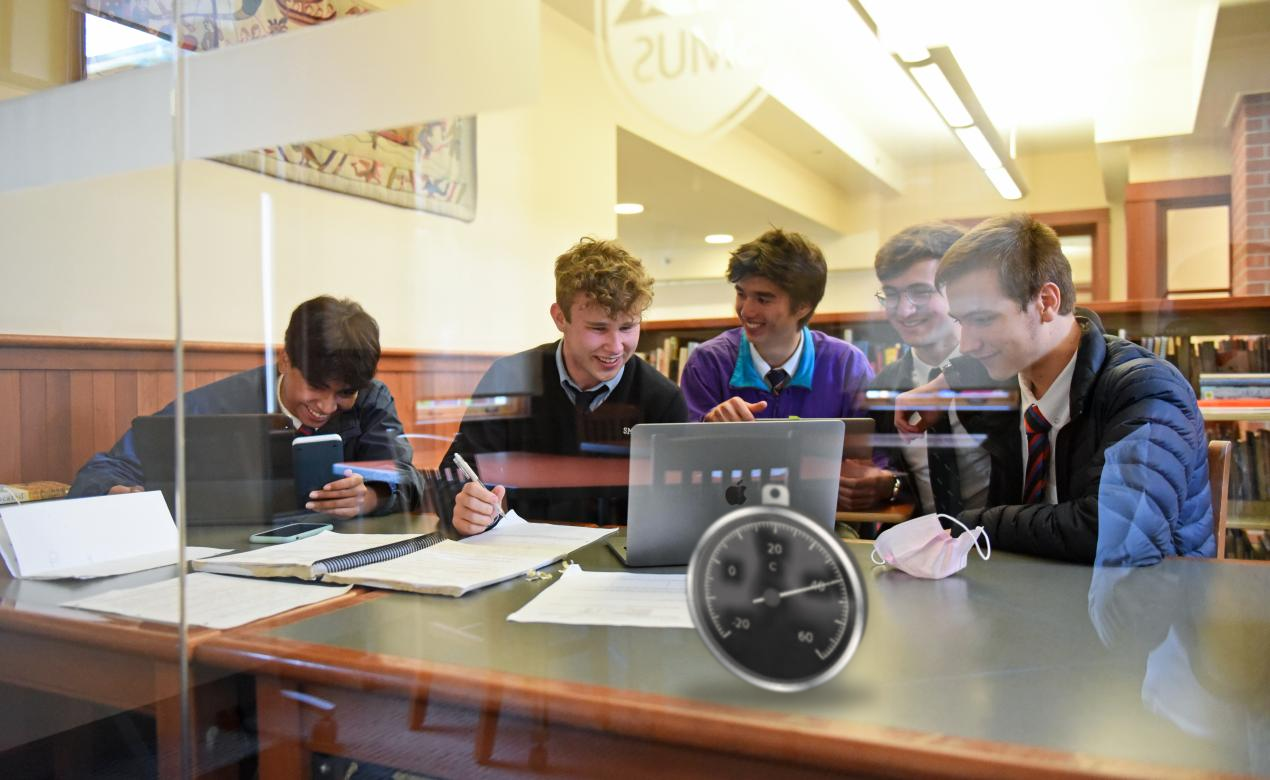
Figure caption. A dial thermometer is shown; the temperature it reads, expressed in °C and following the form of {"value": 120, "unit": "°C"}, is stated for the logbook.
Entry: {"value": 40, "unit": "°C"}
